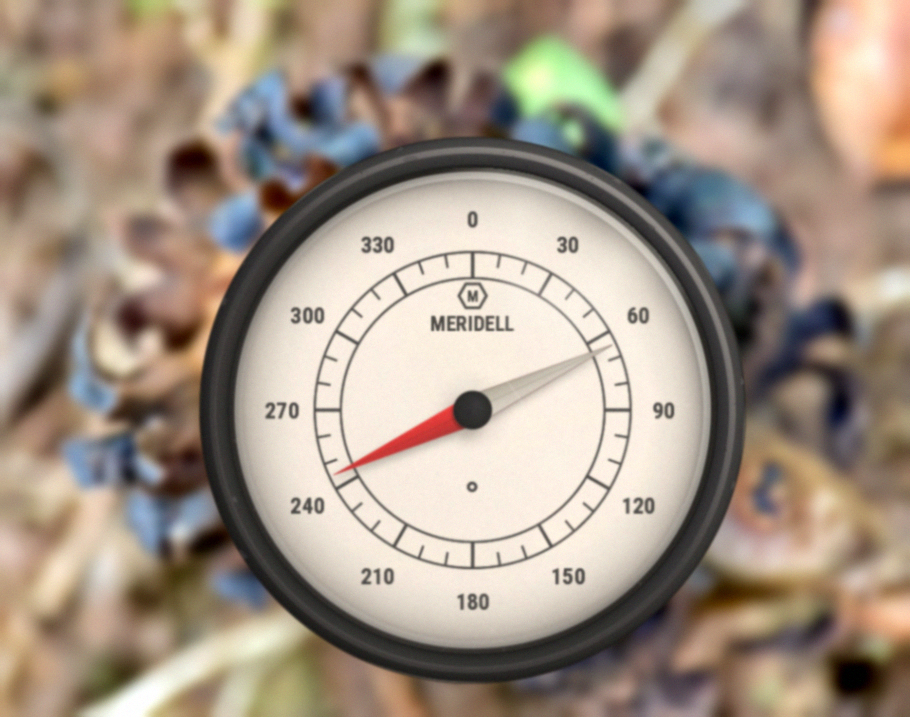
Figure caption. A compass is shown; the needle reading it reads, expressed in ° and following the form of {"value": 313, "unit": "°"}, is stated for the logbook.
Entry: {"value": 245, "unit": "°"}
